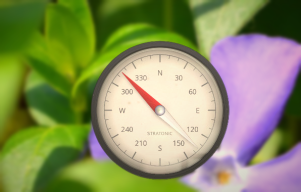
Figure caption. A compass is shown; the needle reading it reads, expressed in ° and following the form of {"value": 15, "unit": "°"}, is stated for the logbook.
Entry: {"value": 315, "unit": "°"}
